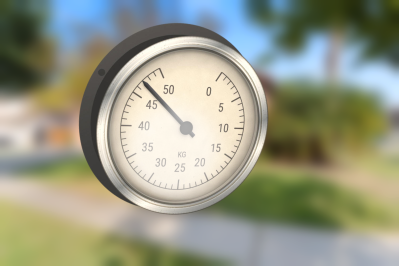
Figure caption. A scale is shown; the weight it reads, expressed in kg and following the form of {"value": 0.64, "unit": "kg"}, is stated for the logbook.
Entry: {"value": 47, "unit": "kg"}
